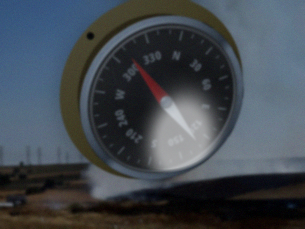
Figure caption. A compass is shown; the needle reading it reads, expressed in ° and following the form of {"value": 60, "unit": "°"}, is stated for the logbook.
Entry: {"value": 310, "unit": "°"}
